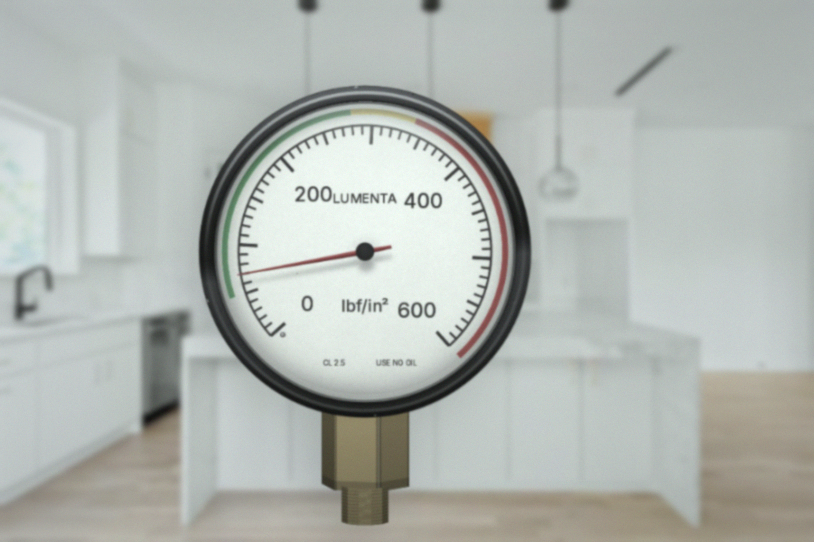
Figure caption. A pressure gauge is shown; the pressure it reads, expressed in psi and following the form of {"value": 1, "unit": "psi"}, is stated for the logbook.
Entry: {"value": 70, "unit": "psi"}
